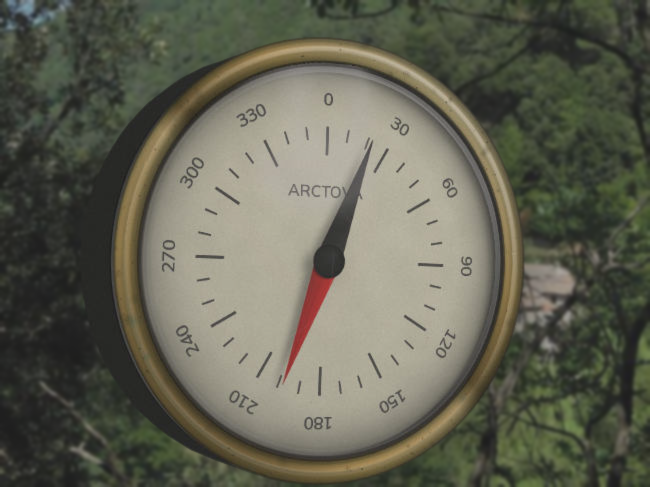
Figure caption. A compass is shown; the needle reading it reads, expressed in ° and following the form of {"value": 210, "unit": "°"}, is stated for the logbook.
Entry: {"value": 200, "unit": "°"}
